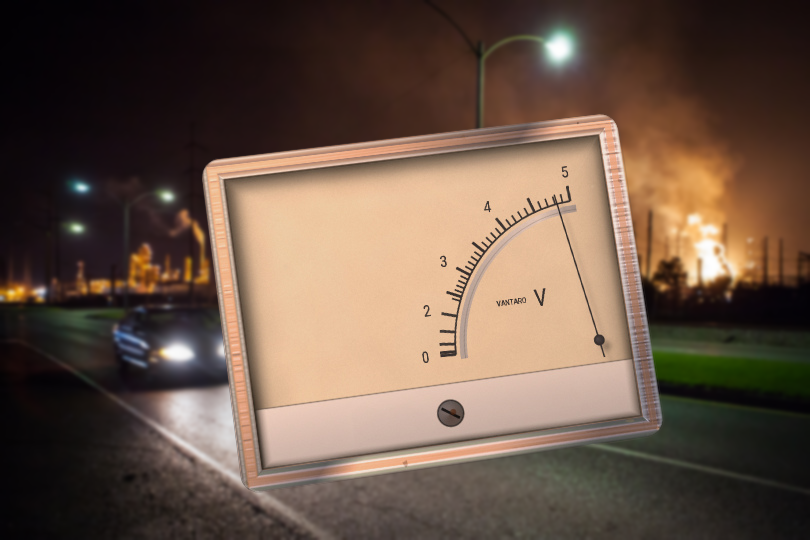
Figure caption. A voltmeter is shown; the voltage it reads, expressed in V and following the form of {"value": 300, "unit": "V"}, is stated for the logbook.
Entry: {"value": 4.8, "unit": "V"}
